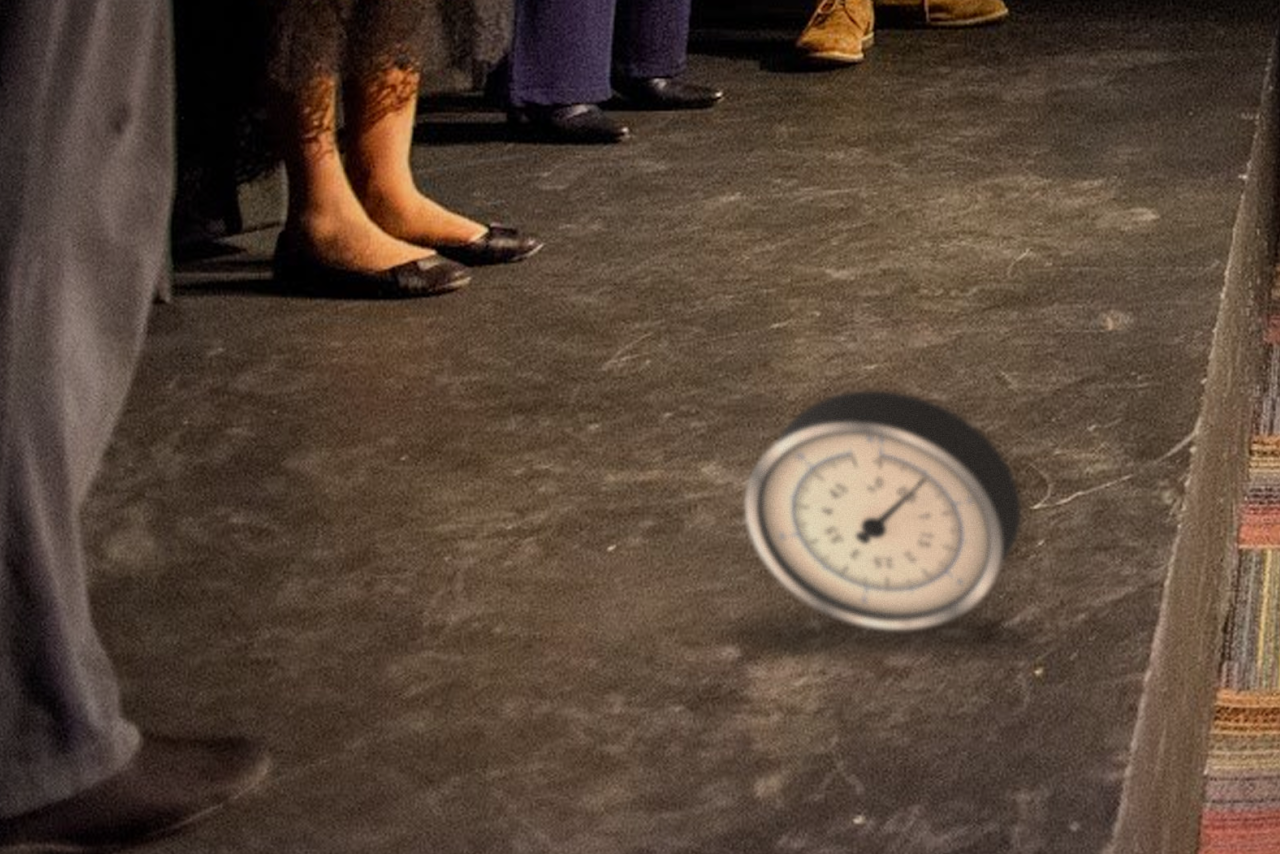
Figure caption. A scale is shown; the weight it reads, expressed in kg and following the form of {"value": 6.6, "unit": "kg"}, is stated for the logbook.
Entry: {"value": 0.5, "unit": "kg"}
